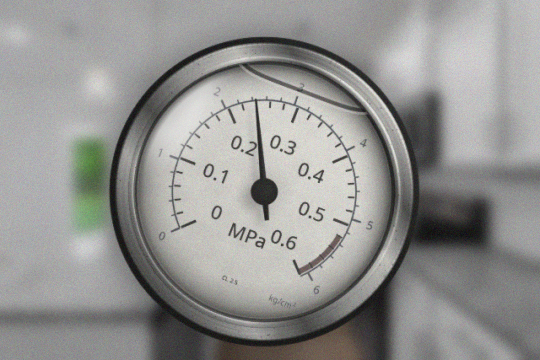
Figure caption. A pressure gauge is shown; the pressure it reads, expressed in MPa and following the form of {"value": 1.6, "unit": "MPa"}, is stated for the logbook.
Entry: {"value": 0.24, "unit": "MPa"}
